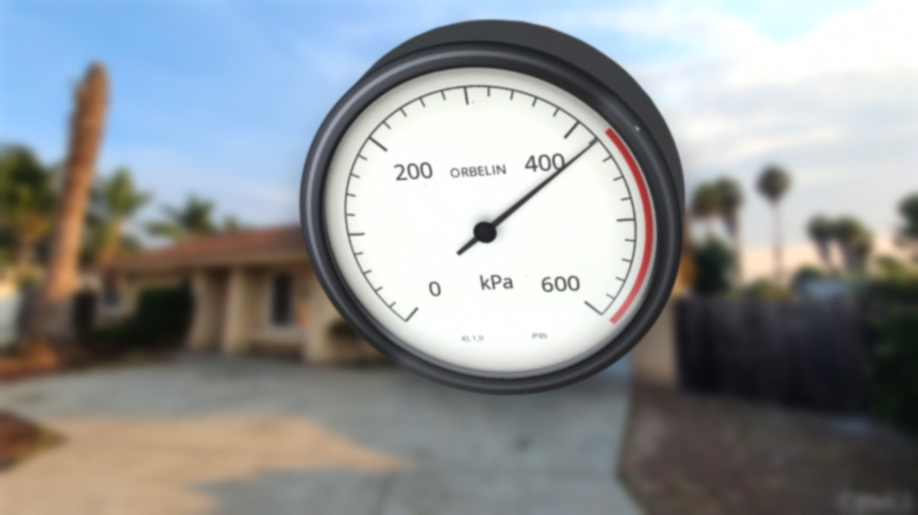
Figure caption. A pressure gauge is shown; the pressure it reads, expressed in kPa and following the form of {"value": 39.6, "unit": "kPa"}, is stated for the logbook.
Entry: {"value": 420, "unit": "kPa"}
